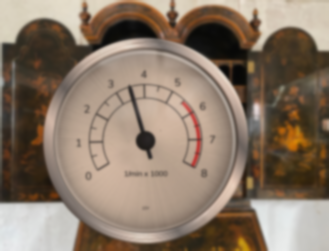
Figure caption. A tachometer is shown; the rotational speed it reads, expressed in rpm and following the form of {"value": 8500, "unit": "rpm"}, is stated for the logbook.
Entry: {"value": 3500, "unit": "rpm"}
